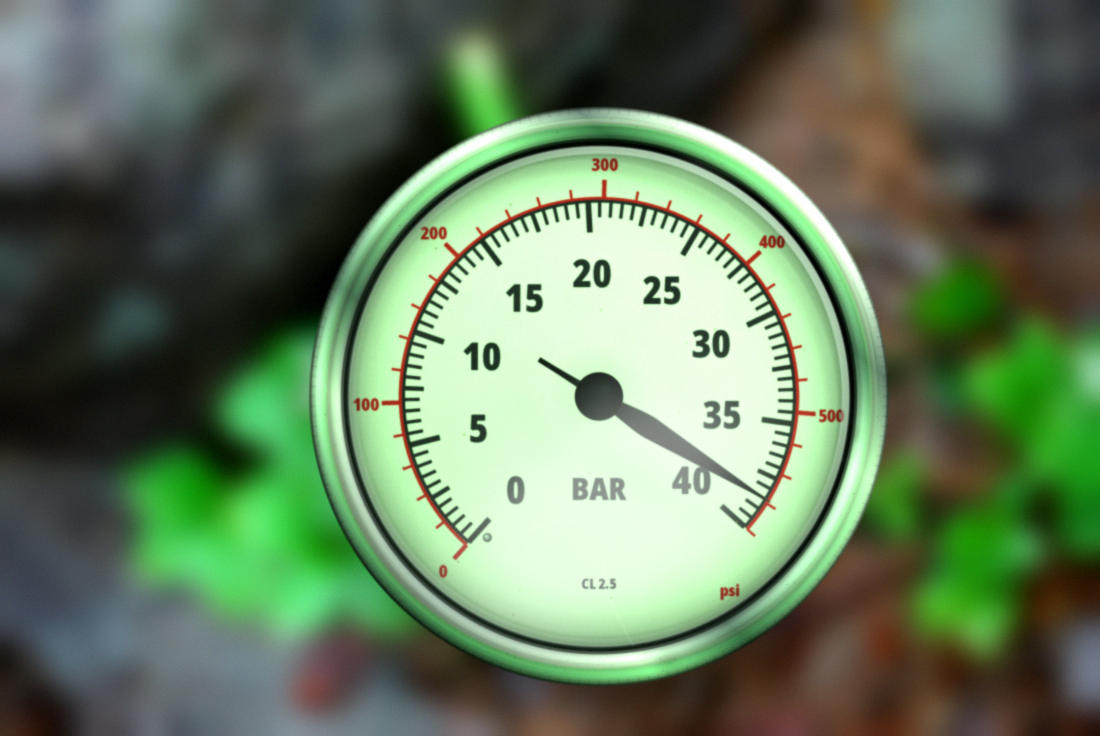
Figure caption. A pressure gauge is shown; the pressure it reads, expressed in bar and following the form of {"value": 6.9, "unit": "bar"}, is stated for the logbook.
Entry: {"value": 38.5, "unit": "bar"}
